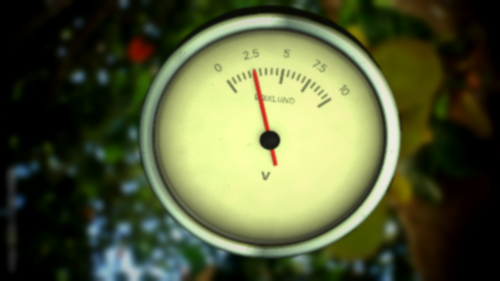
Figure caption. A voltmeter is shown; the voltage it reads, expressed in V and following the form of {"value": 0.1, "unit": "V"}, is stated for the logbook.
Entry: {"value": 2.5, "unit": "V"}
